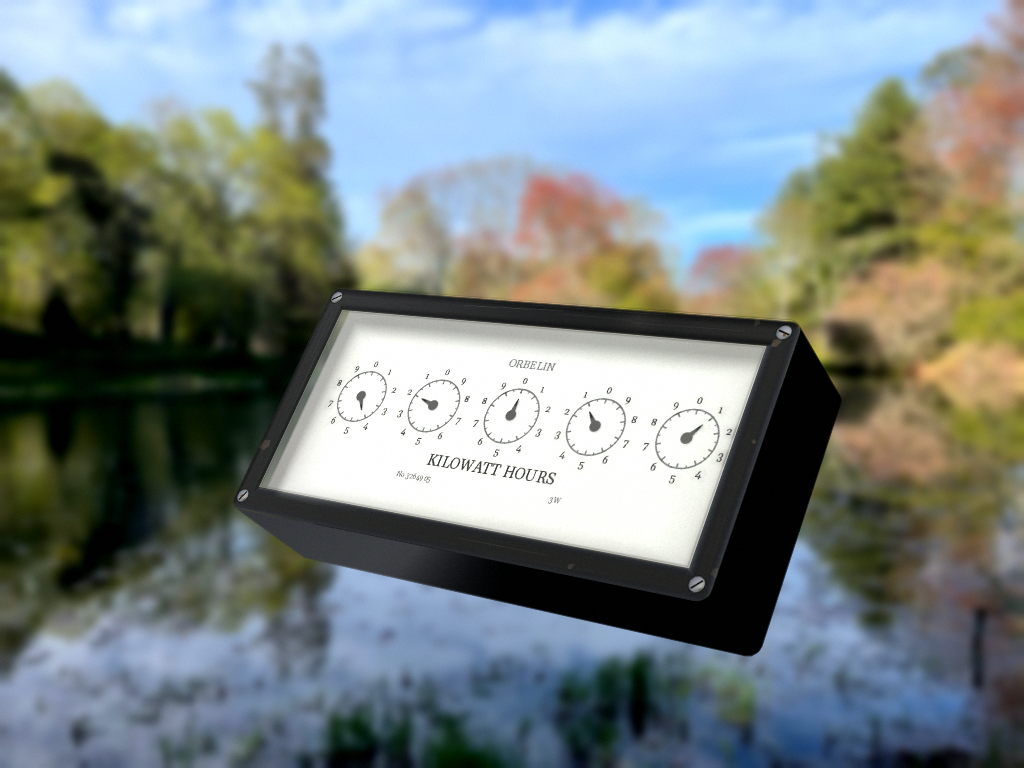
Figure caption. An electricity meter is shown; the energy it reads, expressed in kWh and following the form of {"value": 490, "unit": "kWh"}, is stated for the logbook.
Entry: {"value": 42011, "unit": "kWh"}
